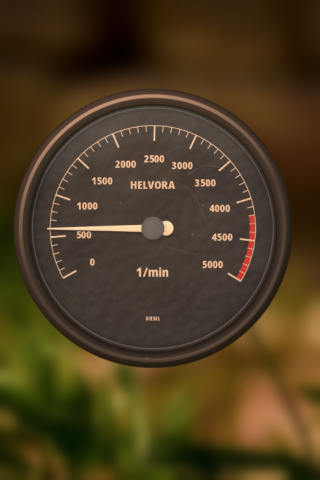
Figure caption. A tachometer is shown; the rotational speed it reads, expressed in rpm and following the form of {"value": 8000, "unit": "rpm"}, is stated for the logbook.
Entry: {"value": 600, "unit": "rpm"}
